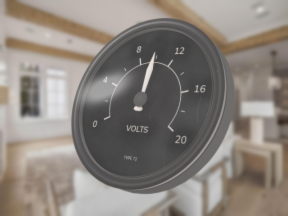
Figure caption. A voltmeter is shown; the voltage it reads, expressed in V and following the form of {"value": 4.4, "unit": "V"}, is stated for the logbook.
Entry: {"value": 10, "unit": "V"}
